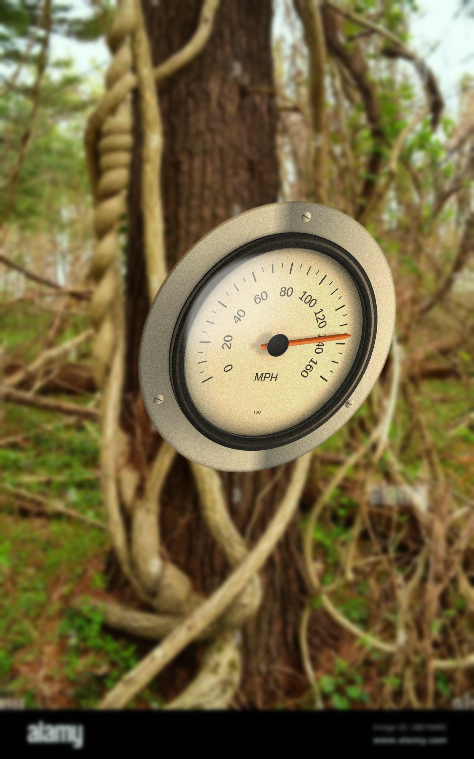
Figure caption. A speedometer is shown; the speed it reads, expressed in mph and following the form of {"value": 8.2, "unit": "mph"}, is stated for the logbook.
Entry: {"value": 135, "unit": "mph"}
